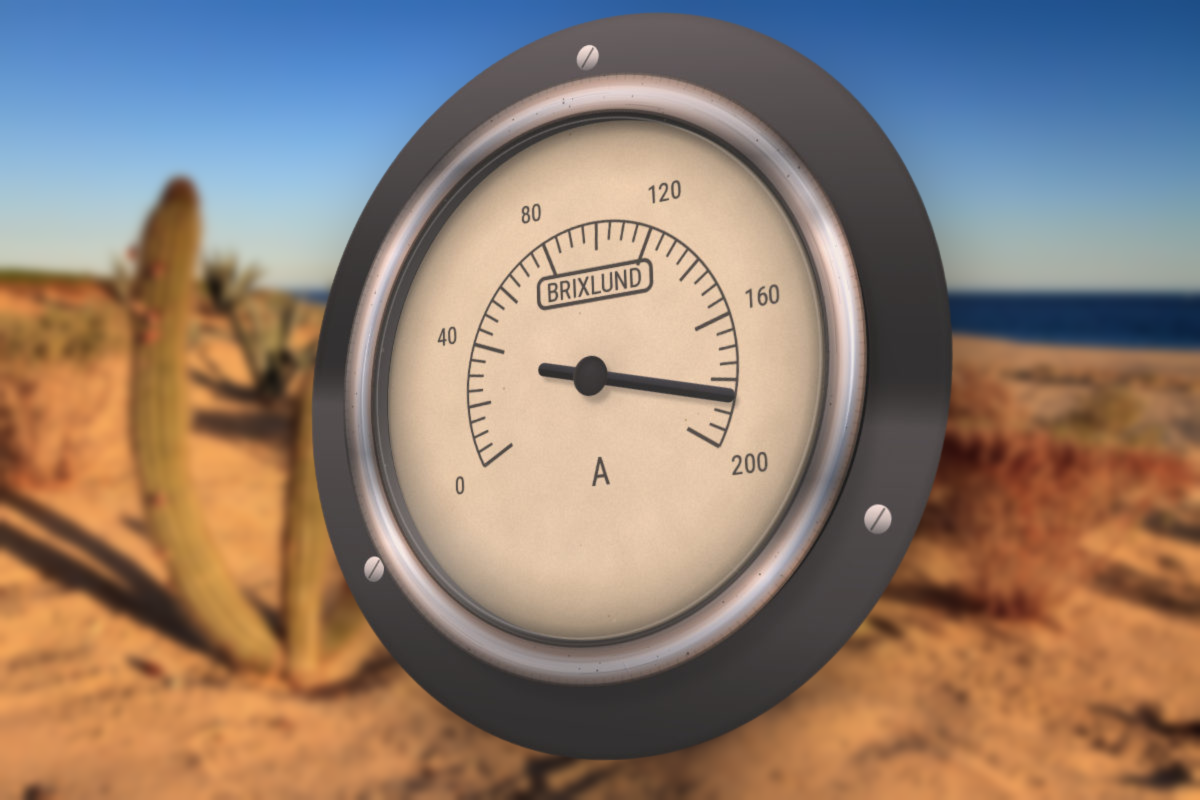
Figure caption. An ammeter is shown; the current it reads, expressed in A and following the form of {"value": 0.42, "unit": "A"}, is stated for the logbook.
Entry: {"value": 185, "unit": "A"}
